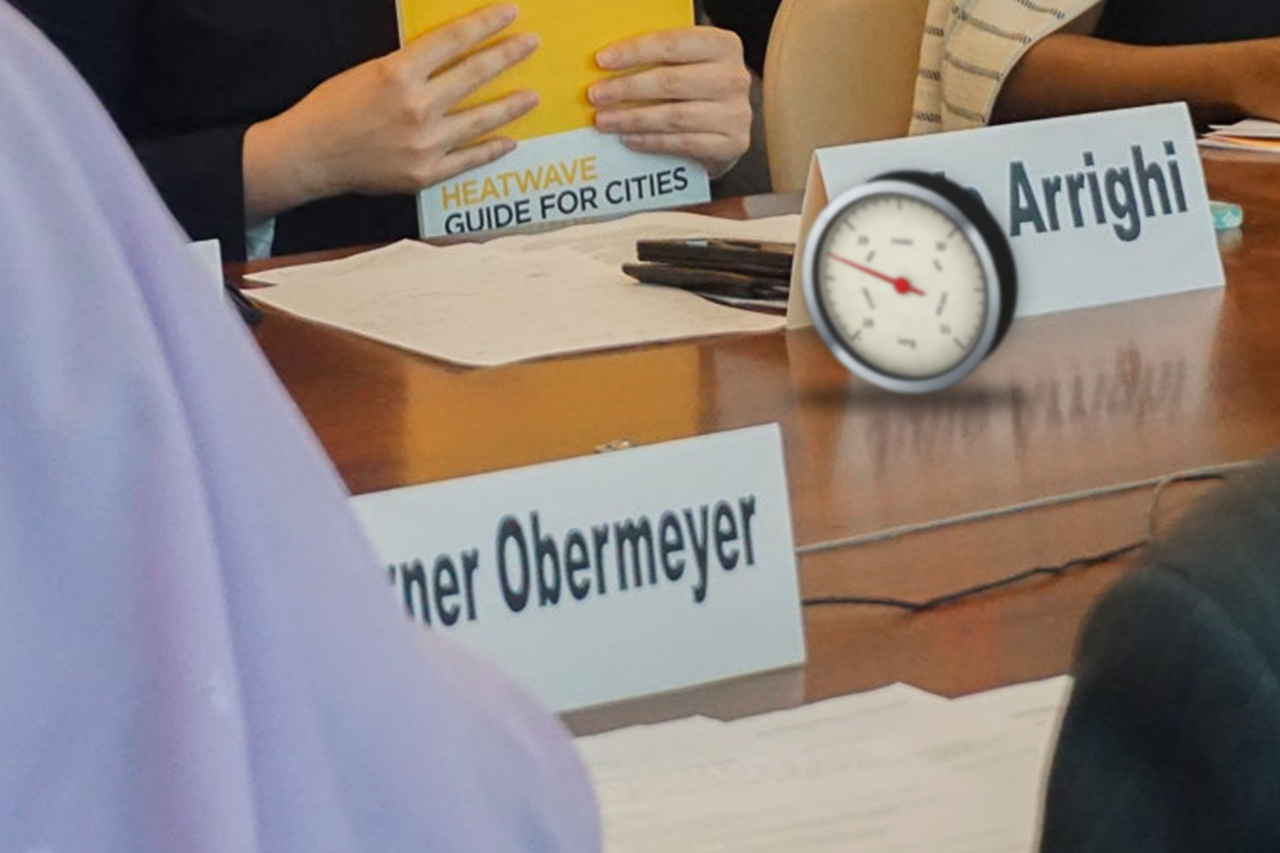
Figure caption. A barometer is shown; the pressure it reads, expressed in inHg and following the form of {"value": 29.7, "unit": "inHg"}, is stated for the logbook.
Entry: {"value": 28.7, "unit": "inHg"}
